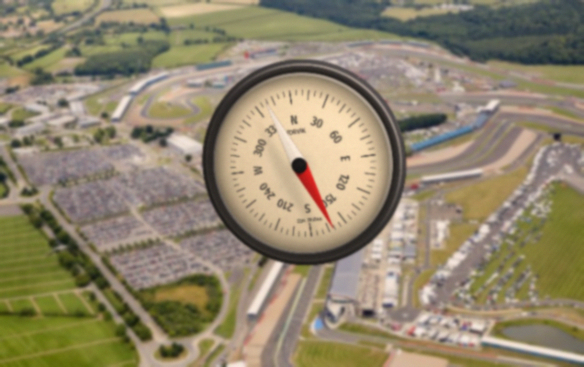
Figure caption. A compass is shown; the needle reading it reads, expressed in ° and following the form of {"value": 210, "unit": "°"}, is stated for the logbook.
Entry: {"value": 160, "unit": "°"}
